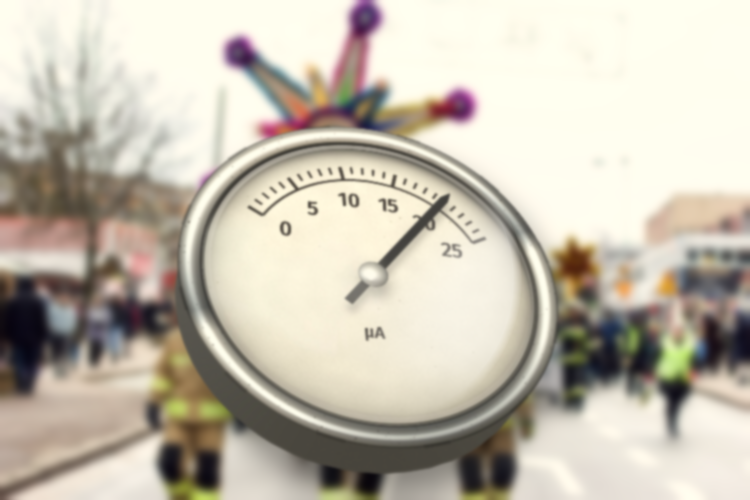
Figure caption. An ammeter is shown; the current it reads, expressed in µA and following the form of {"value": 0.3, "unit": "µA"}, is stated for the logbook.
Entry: {"value": 20, "unit": "µA"}
